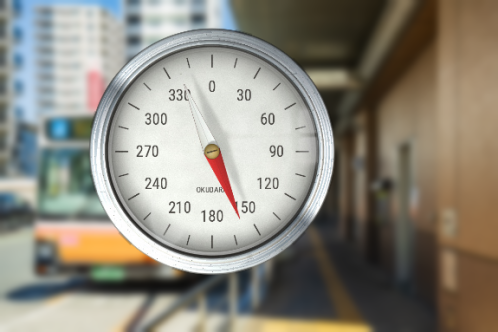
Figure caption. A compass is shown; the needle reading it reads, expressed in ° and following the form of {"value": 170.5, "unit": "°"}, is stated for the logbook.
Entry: {"value": 157.5, "unit": "°"}
